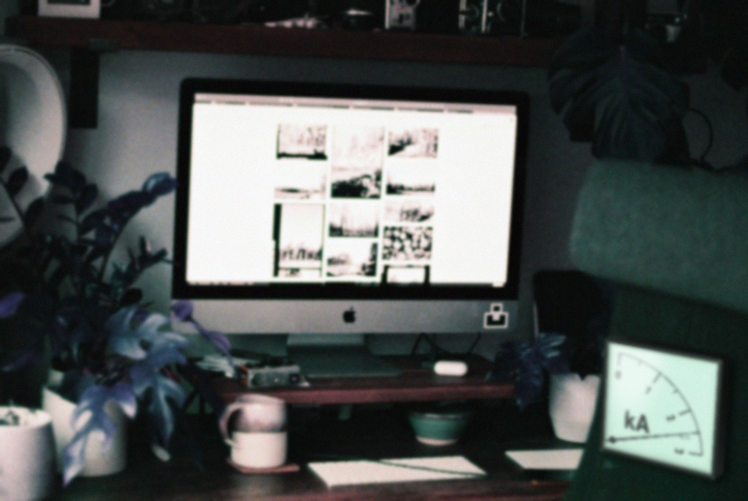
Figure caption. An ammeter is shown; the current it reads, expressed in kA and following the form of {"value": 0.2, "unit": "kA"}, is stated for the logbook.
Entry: {"value": 2.5, "unit": "kA"}
